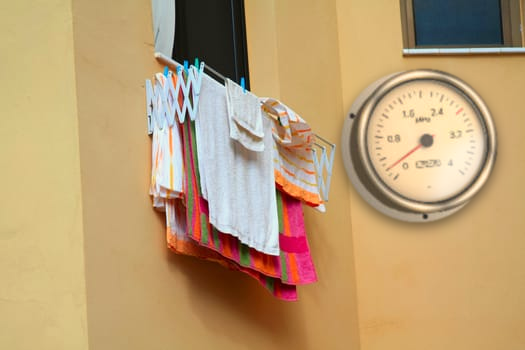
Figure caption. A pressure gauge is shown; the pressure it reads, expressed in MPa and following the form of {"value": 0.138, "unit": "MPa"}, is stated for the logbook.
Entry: {"value": 0.2, "unit": "MPa"}
